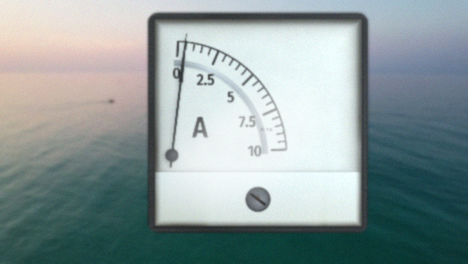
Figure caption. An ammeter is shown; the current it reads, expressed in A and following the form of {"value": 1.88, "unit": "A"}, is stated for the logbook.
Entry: {"value": 0.5, "unit": "A"}
